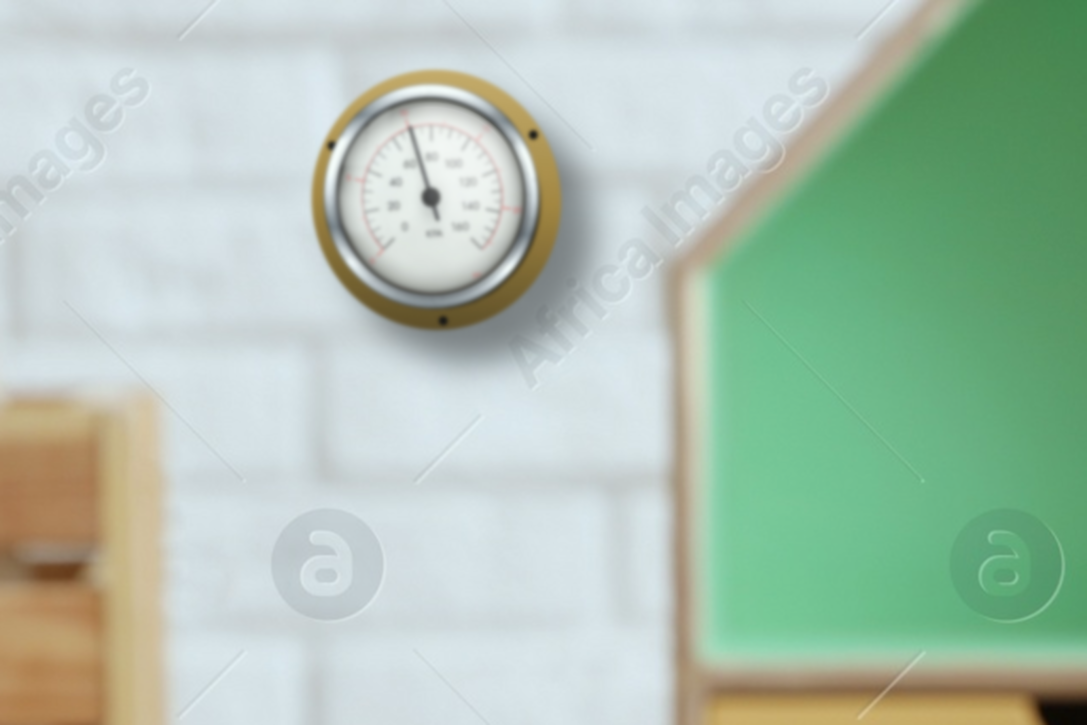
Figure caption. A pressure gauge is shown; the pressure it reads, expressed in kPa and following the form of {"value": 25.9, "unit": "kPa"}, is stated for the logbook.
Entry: {"value": 70, "unit": "kPa"}
